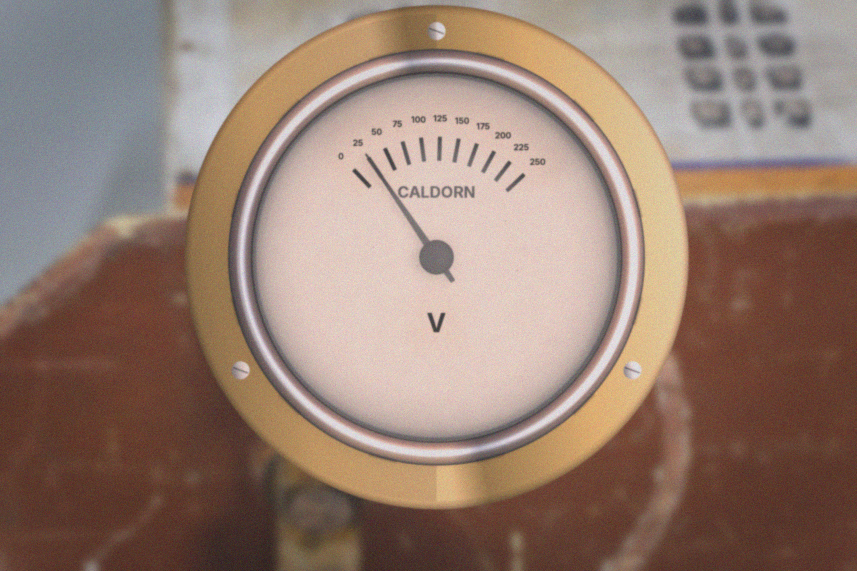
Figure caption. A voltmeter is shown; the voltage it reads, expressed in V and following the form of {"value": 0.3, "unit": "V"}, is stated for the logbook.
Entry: {"value": 25, "unit": "V"}
